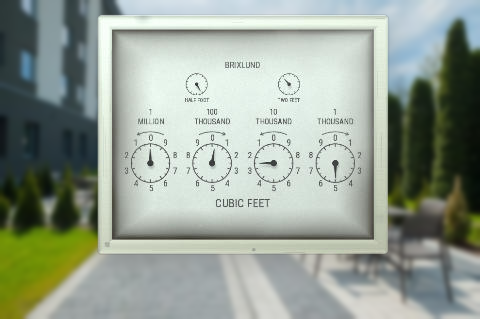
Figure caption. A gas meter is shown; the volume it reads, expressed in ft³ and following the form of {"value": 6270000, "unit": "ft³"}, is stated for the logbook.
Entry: {"value": 2500, "unit": "ft³"}
